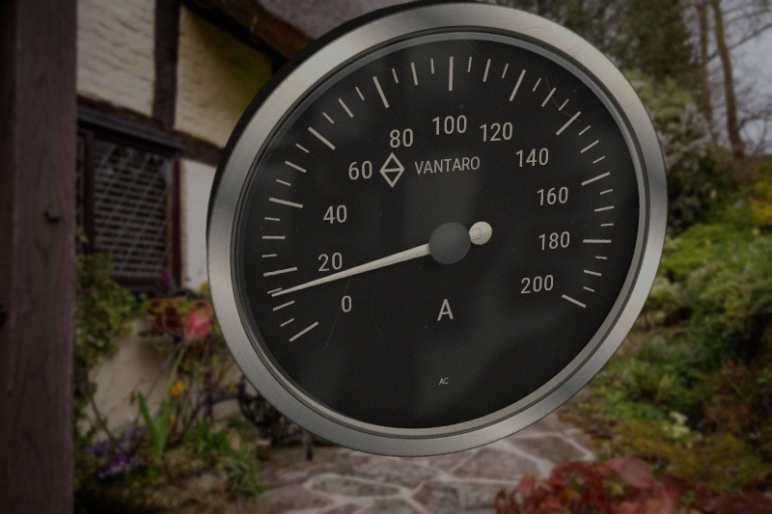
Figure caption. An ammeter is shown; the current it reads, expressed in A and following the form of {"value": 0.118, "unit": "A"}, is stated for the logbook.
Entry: {"value": 15, "unit": "A"}
